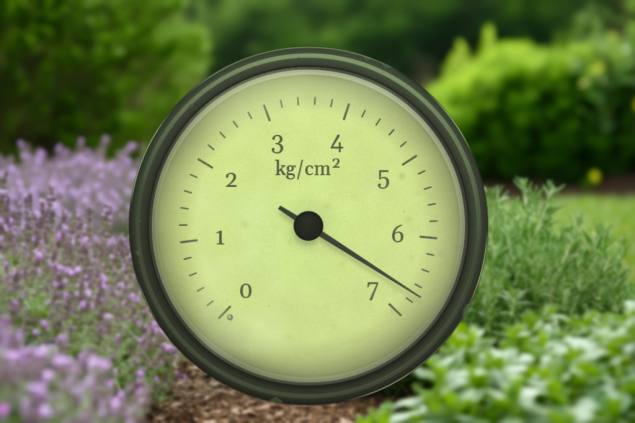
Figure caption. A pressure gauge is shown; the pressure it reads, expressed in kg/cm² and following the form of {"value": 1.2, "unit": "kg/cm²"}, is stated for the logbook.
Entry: {"value": 6.7, "unit": "kg/cm²"}
